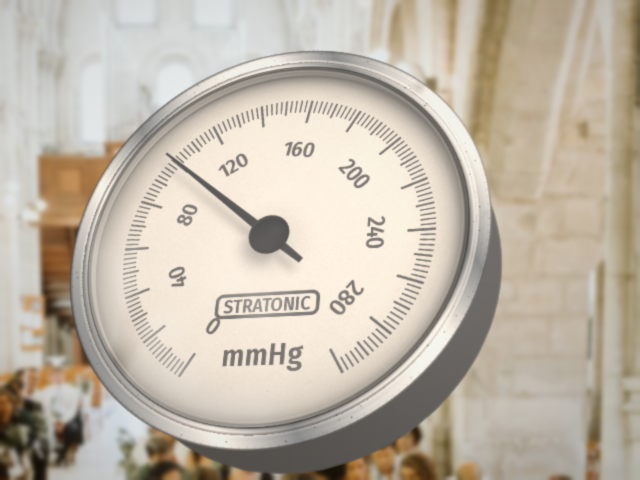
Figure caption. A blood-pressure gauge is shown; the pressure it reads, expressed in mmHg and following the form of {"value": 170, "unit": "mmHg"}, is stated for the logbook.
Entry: {"value": 100, "unit": "mmHg"}
